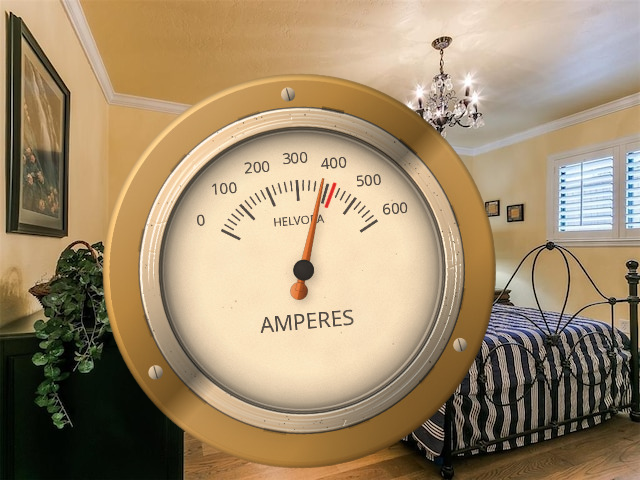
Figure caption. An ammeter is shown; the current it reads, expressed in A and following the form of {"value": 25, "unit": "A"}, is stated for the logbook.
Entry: {"value": 380, "unit": "A"}
